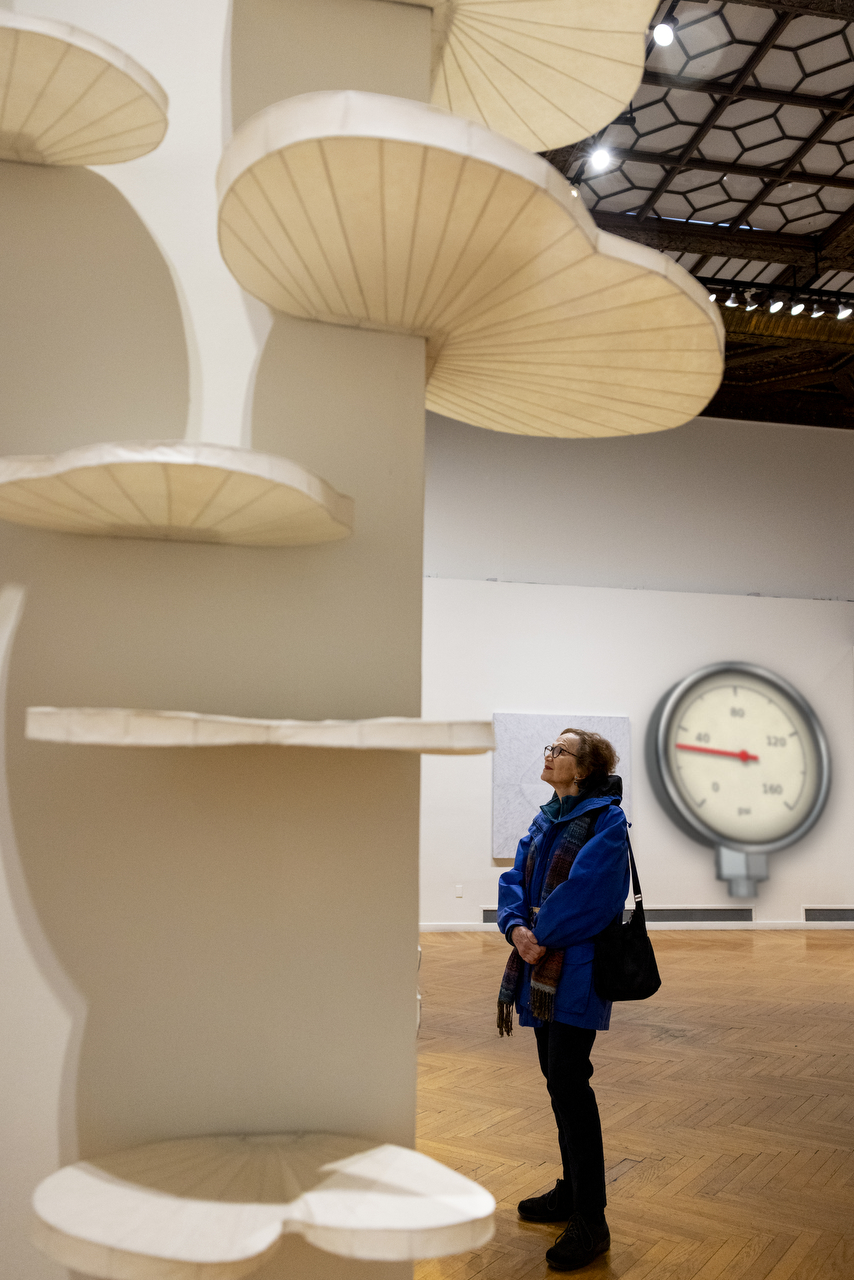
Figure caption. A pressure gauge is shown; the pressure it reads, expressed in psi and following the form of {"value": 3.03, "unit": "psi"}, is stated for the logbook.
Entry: {"value": 30, "unit": "psi"}
